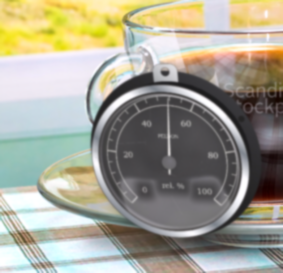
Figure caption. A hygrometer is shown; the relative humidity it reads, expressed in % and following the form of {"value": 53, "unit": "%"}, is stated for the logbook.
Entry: {"value": 52, "unit": "%"}
